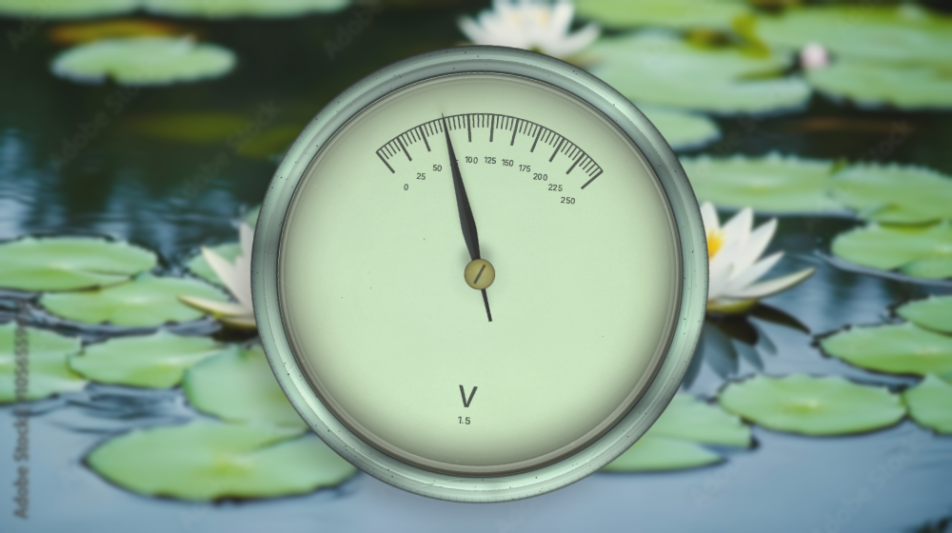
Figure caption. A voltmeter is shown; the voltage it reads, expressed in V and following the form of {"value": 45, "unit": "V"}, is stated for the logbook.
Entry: {"value": 75, "unit": "V"}
